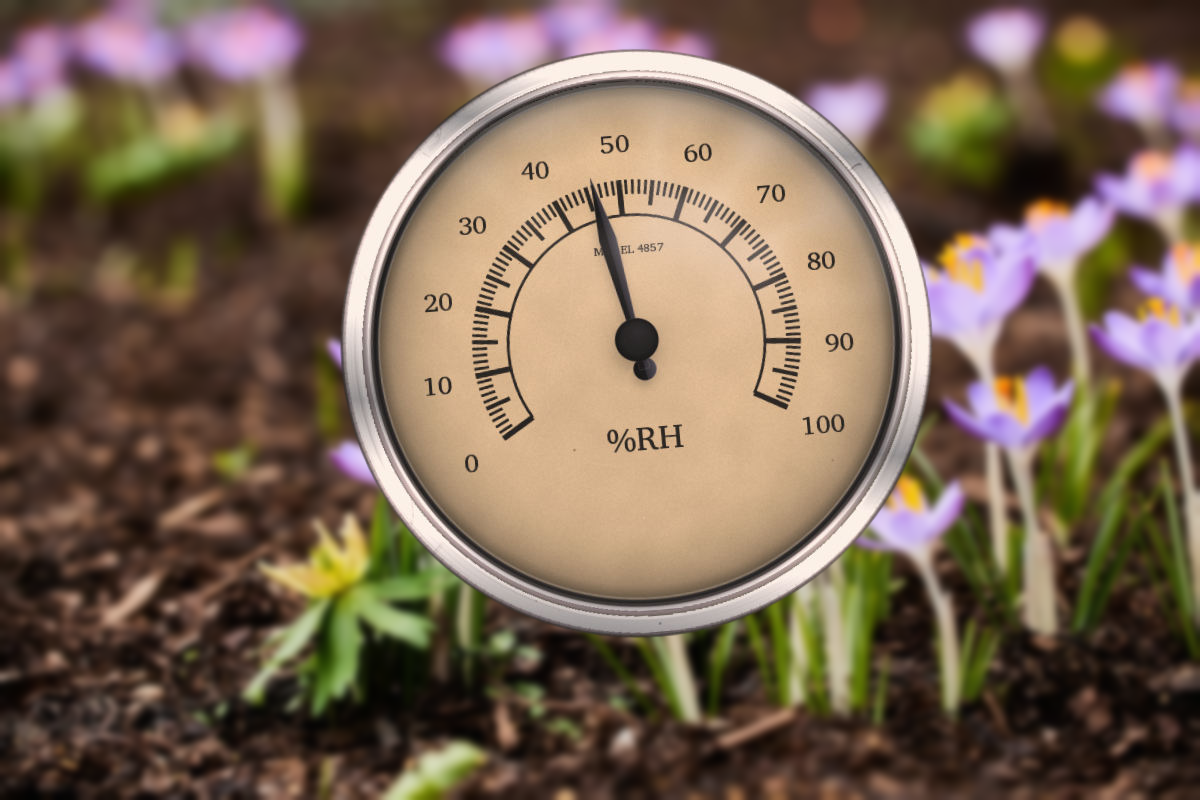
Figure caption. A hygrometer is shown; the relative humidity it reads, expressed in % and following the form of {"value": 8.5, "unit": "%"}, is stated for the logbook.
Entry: {"value": 46, "unit": "%"}
